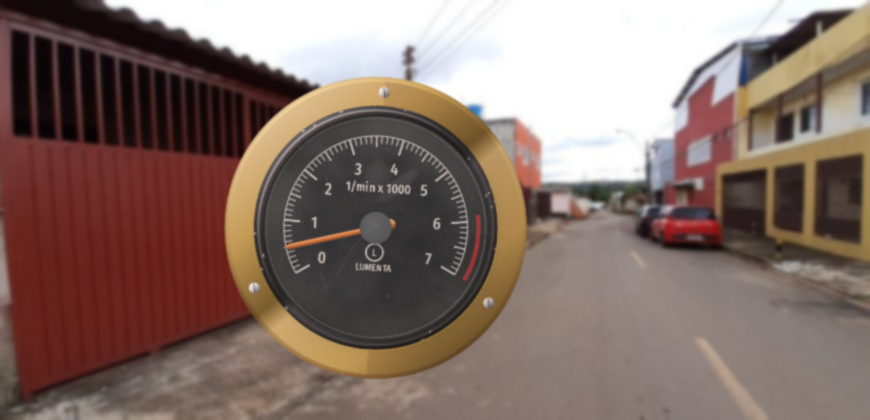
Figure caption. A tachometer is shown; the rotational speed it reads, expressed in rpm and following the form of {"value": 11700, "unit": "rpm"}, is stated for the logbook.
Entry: {"value": 500, "unit": "rpm"}
